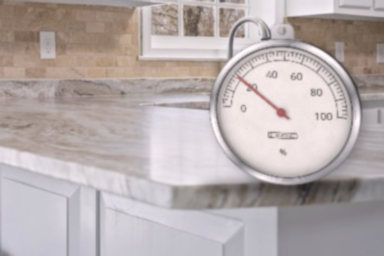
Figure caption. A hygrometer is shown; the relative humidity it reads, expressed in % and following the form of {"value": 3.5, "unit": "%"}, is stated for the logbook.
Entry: {"value": 20, "unit": "%"}
